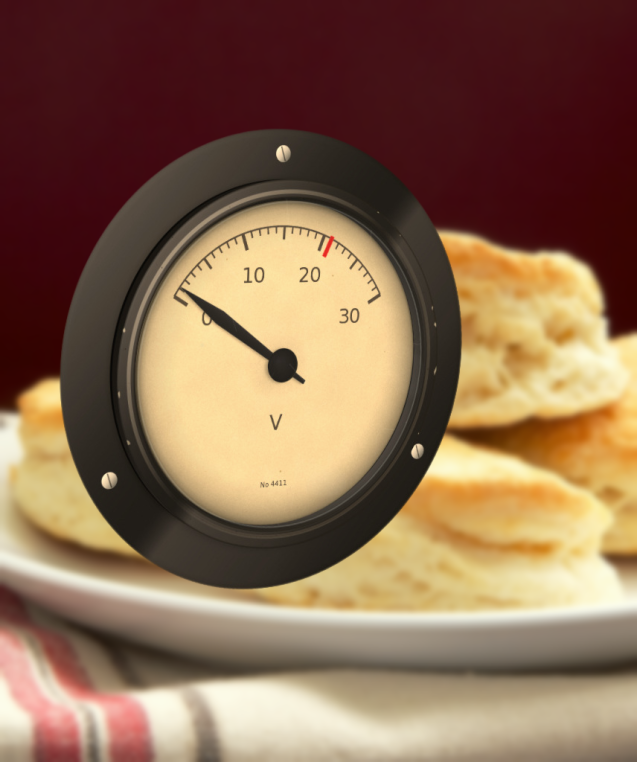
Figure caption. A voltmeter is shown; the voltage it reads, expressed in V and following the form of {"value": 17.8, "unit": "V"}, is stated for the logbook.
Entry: {"value": 1, "unit": "V"}
